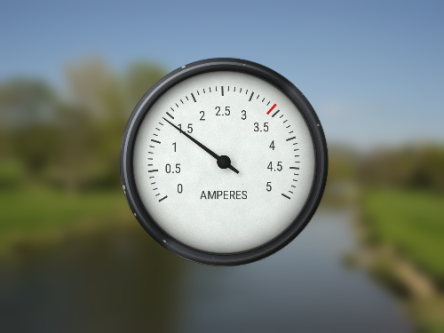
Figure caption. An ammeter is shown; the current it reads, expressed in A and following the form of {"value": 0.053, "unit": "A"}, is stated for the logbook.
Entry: {"value": 1.4, "unit": "A"}
